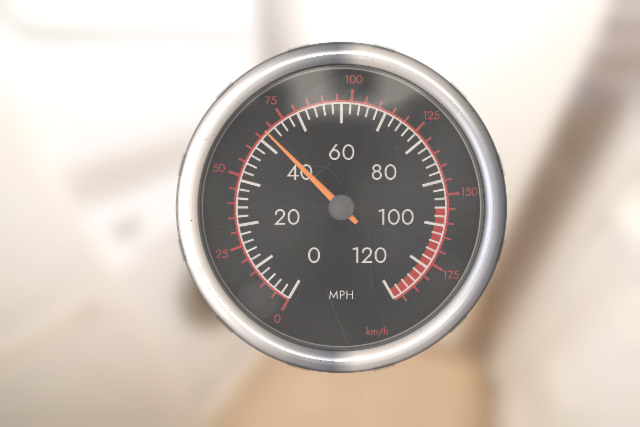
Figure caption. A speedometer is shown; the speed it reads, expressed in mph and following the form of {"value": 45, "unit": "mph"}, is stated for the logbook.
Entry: {"value": 42, "unit": "mph"}
